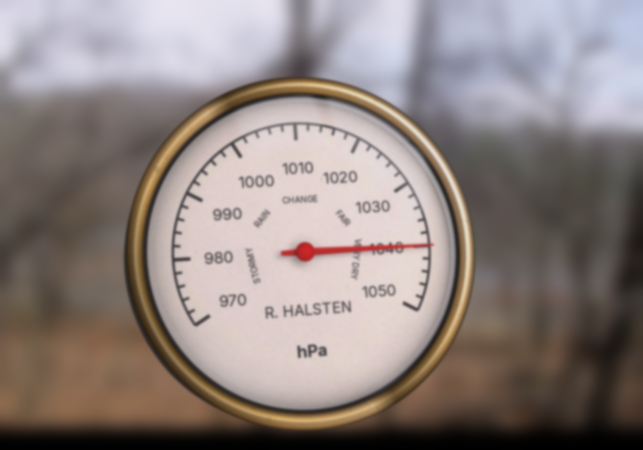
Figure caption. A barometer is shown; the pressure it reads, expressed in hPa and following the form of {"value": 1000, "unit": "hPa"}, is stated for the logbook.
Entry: {"value": 1040, "unit": "hPa"}
